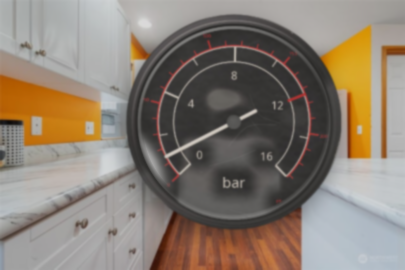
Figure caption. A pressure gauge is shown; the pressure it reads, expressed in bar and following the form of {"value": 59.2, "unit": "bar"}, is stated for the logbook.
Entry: {"value": 1, "unit": "bar"}
